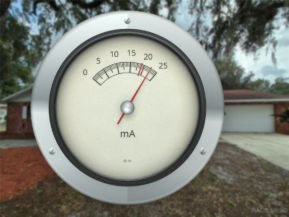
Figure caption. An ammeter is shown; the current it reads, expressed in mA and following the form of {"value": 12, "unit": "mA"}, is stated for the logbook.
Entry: {"value": 22.5, "unit": "mA"}
